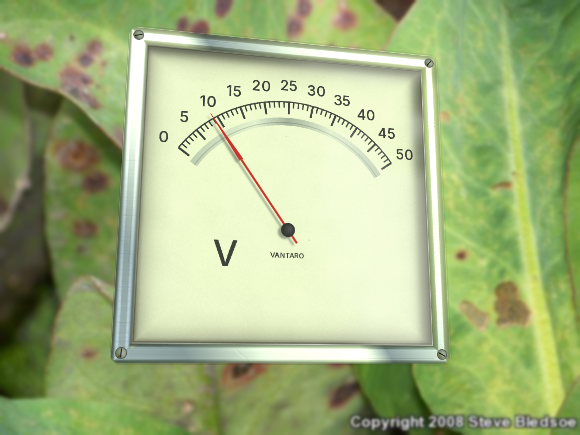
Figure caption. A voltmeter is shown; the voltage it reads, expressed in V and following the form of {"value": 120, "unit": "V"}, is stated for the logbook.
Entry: {"value": 9, "unit": "V"}
